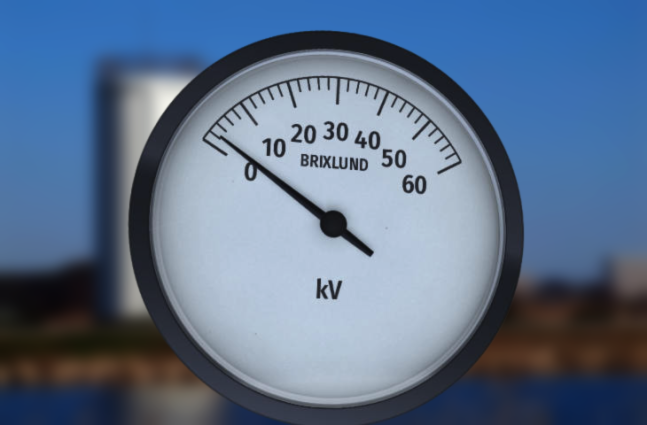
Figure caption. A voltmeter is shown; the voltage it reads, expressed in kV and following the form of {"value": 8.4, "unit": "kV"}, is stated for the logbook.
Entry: {"value": 2, "unit": "kV"}
